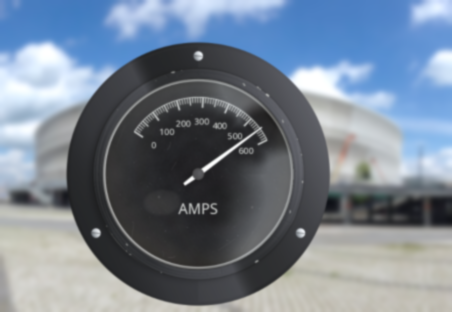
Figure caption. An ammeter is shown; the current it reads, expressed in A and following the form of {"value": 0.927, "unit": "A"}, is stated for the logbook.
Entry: {"value": 550, "unit": "A"}
